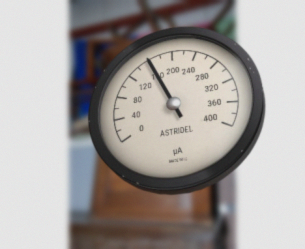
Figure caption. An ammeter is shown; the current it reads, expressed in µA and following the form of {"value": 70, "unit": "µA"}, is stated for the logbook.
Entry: {"value": 160, "unit": "µA"}
